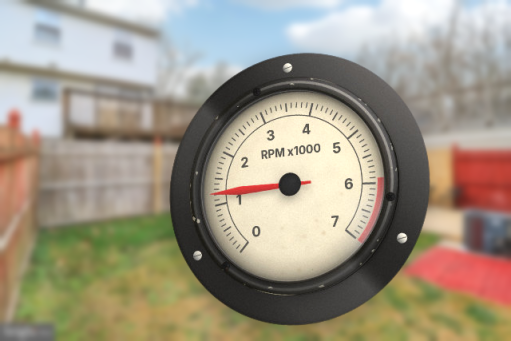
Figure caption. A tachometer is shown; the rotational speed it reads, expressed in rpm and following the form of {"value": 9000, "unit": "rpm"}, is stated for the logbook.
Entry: {"value": 1200, "unit": "rpm"}
